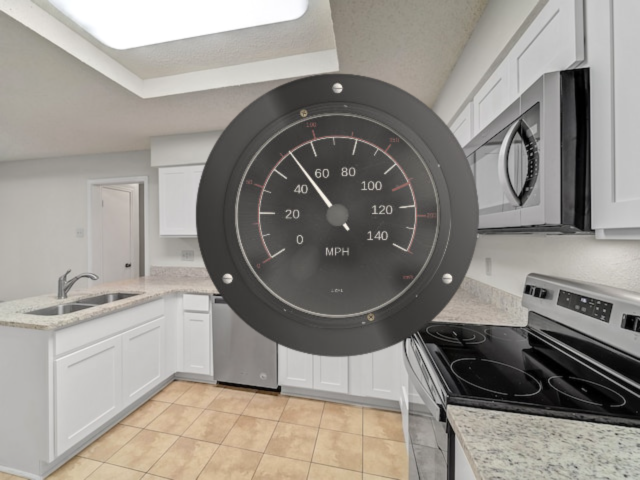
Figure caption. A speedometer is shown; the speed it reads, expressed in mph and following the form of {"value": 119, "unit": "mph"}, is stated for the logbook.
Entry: {"value": 50, "unit": "mph"}
